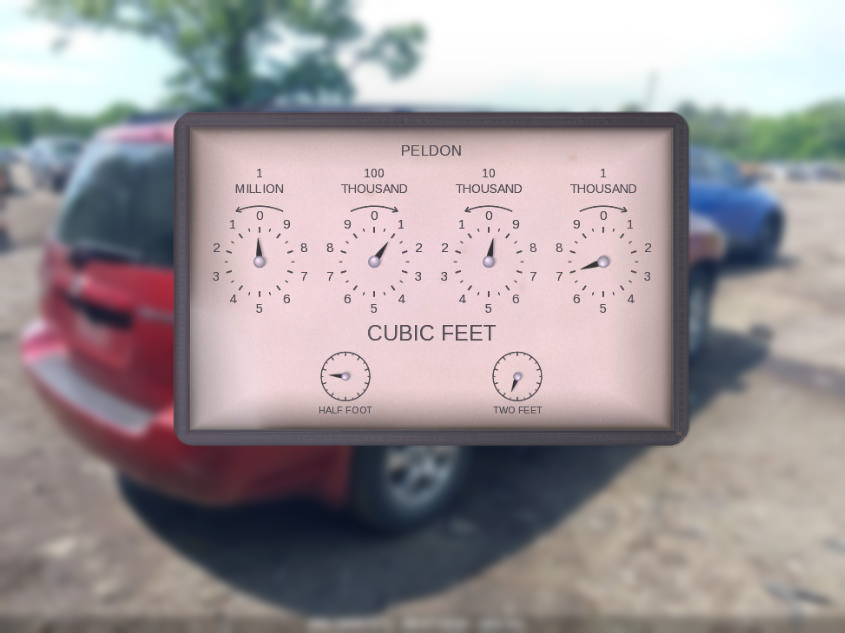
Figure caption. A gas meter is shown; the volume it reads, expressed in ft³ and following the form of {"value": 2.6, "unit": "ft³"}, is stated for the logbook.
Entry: {"value": 9700, "unit": "ft³"}
